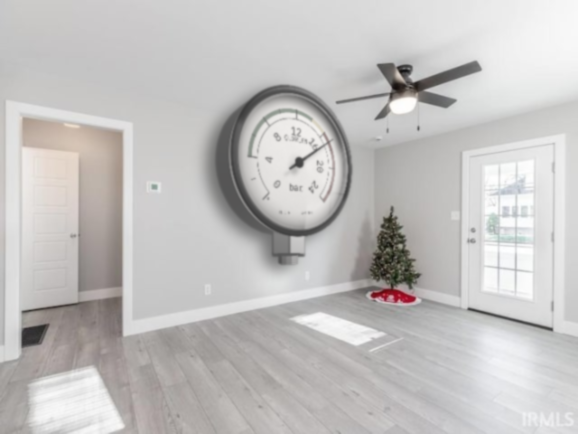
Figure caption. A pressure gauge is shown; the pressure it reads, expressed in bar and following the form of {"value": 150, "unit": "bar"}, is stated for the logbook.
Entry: {"value": 17, "unit": "bar"}
